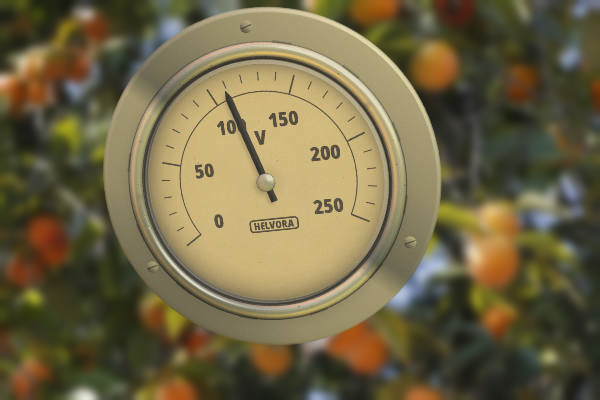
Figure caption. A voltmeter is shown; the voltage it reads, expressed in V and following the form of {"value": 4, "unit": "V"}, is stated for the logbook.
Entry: {"value": 110, "unit": "V"}
